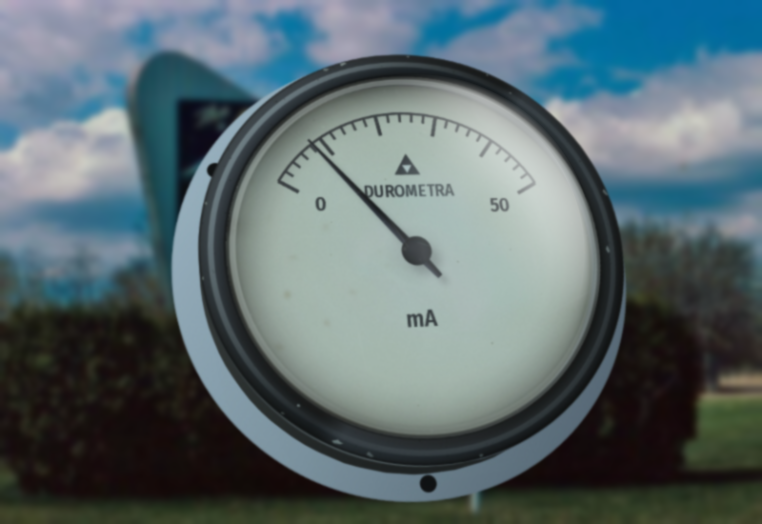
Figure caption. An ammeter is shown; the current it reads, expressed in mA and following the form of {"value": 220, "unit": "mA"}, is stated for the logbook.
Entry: {"value": 8, "unit": "mA"}
